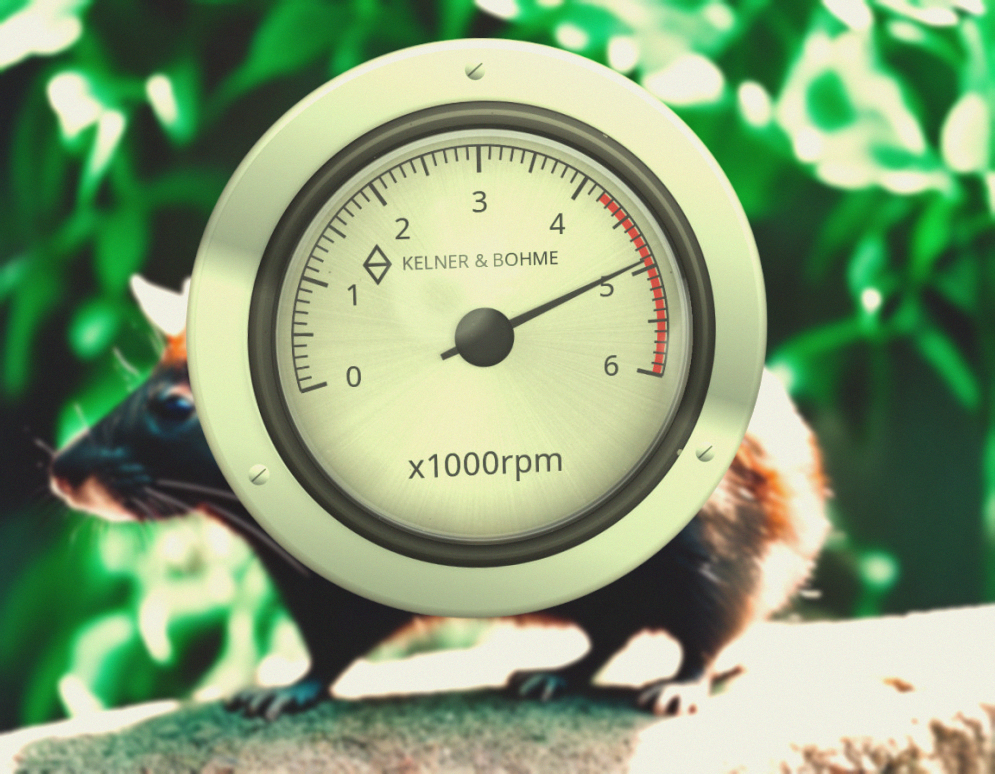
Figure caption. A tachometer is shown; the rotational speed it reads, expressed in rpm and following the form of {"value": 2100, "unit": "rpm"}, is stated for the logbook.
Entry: {"value": 4900, "unit": "rpm"}
